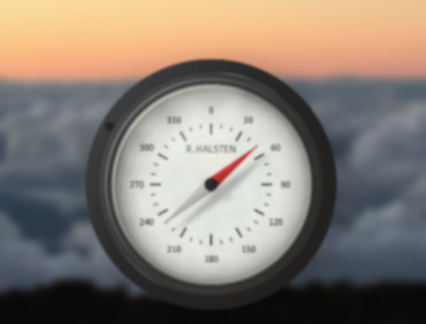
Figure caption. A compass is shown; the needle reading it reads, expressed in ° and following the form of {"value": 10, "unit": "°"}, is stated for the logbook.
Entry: {"value": 50, "unit": "°"}
